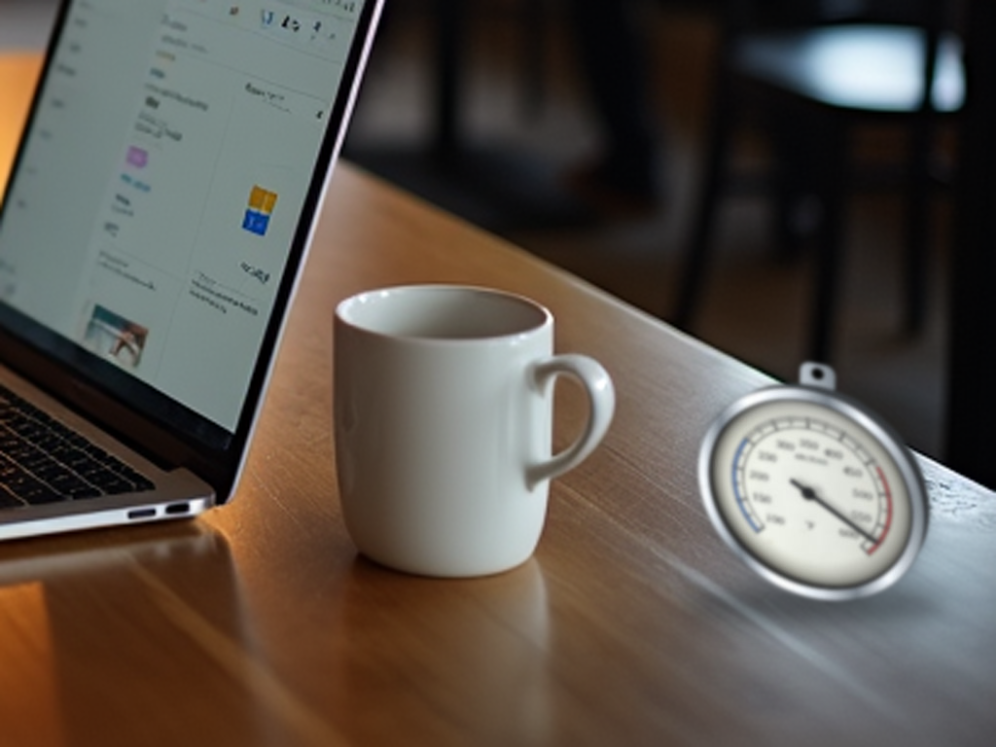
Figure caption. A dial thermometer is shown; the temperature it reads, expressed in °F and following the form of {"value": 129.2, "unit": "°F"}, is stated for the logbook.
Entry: {"value": 575, "unit": "°F"}
